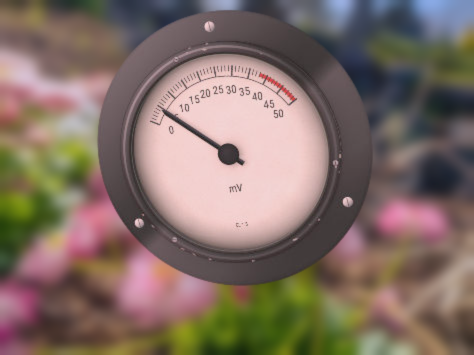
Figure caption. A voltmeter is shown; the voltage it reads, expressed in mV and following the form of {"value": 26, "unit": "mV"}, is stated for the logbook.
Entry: {"value": 5, "unit": "mV"}
